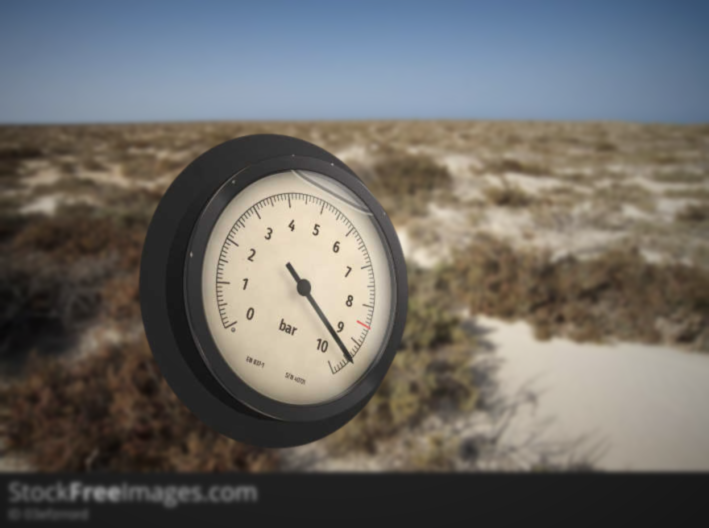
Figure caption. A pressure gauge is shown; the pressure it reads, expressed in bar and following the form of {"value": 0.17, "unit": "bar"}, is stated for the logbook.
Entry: {"value": 9.5, "unit": "bar"}
